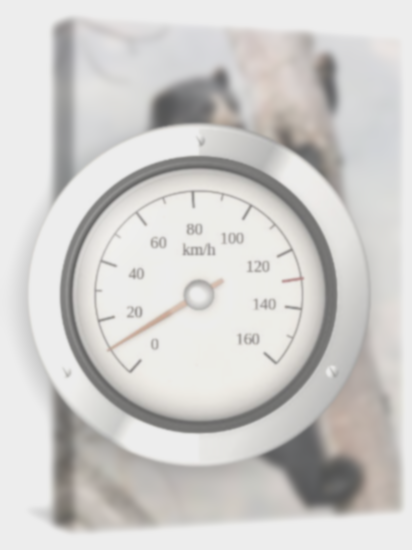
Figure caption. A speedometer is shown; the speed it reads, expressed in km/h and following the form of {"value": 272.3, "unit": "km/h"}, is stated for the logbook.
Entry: {"value": 10, "unit": "km/h"}
